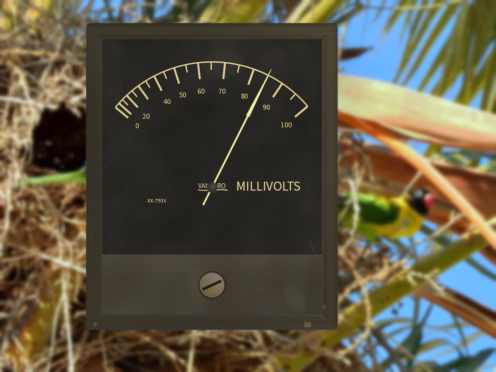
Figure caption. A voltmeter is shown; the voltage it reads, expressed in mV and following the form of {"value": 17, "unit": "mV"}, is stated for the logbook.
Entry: {"value": 85, "unit": "mV"}
